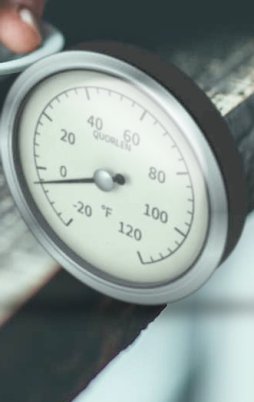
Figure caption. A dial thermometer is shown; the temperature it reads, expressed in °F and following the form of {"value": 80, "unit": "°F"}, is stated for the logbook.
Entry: {"value": -4, "unit": "°F"}
